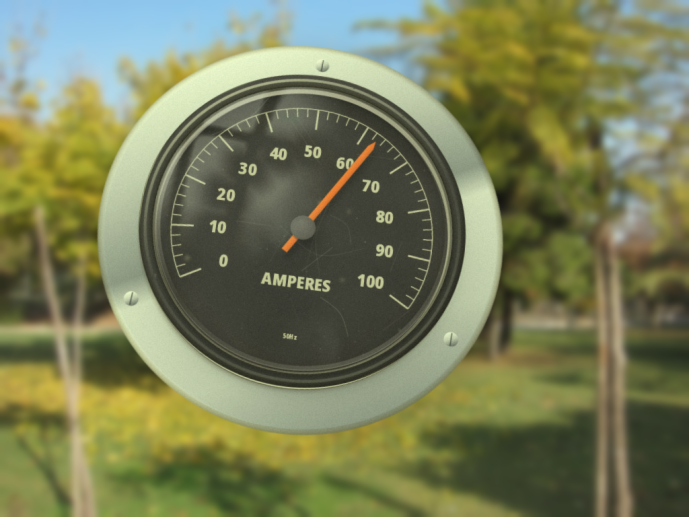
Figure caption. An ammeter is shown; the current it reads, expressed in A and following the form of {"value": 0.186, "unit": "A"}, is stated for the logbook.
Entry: {"value": 63, "unit": "A"}
